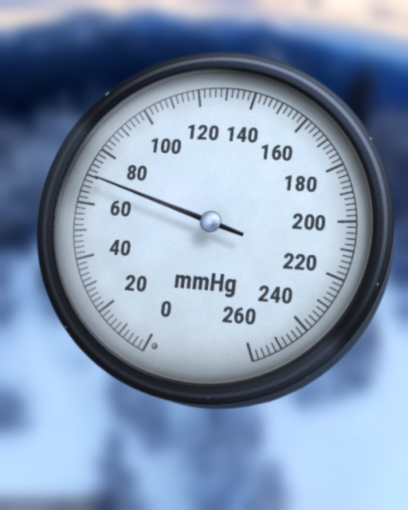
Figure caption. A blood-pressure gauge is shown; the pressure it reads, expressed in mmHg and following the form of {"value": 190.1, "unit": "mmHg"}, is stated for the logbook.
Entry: {"value": 70, "unit": "mmHg"}
